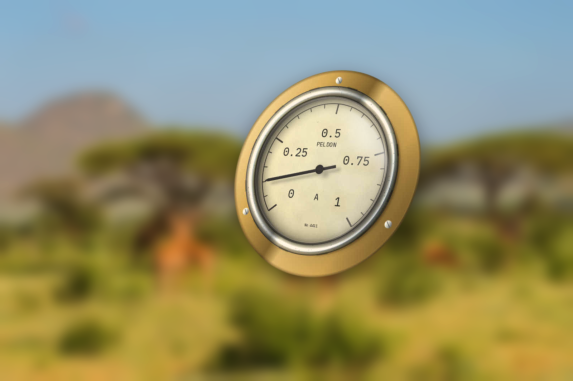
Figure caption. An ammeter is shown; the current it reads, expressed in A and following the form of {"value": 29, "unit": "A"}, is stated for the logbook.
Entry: {"value": 0.1, "unit": "A"}
